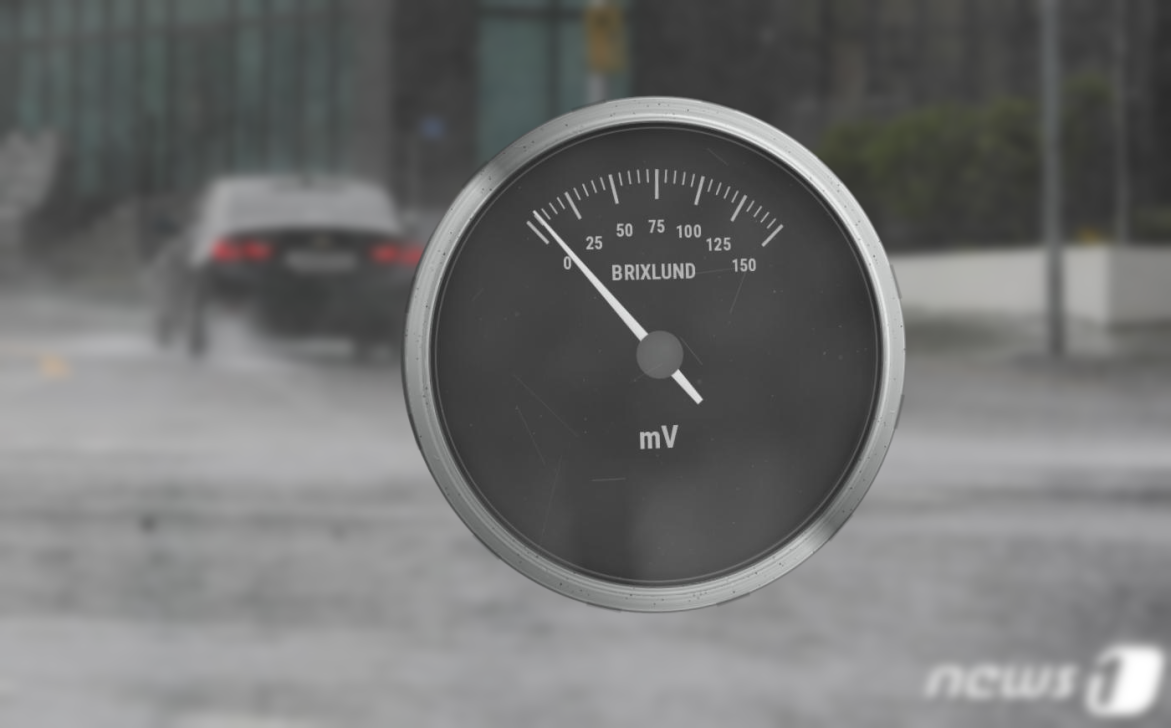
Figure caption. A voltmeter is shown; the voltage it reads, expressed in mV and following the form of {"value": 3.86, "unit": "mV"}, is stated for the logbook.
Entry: {"value": 5, "unit": "mV"}
